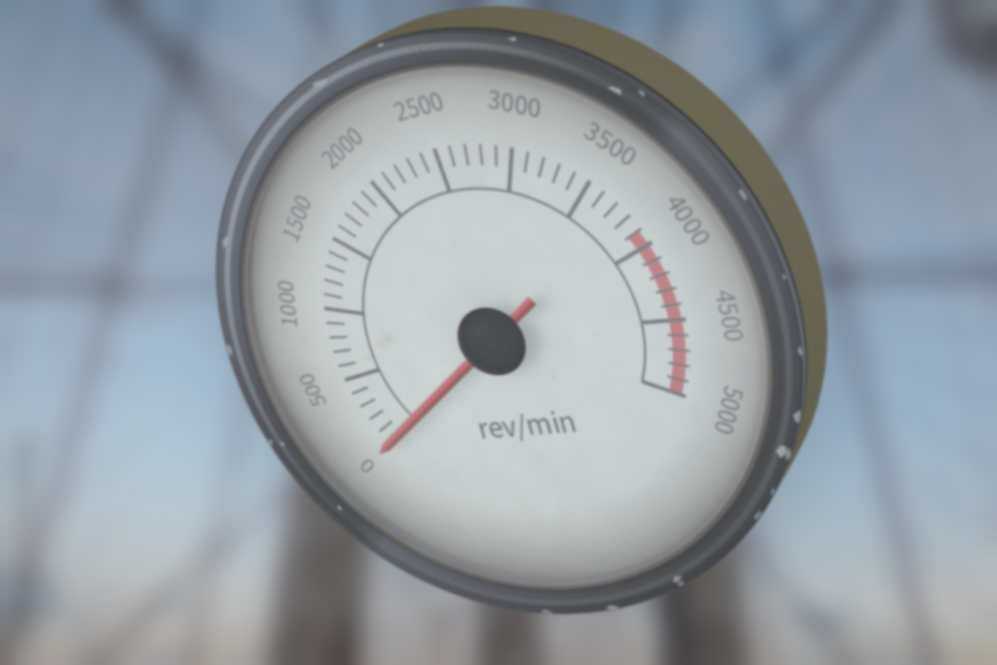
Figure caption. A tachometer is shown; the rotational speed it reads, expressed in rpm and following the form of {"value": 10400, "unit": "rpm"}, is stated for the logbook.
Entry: {"value": 0, "unit": "rpm"}
